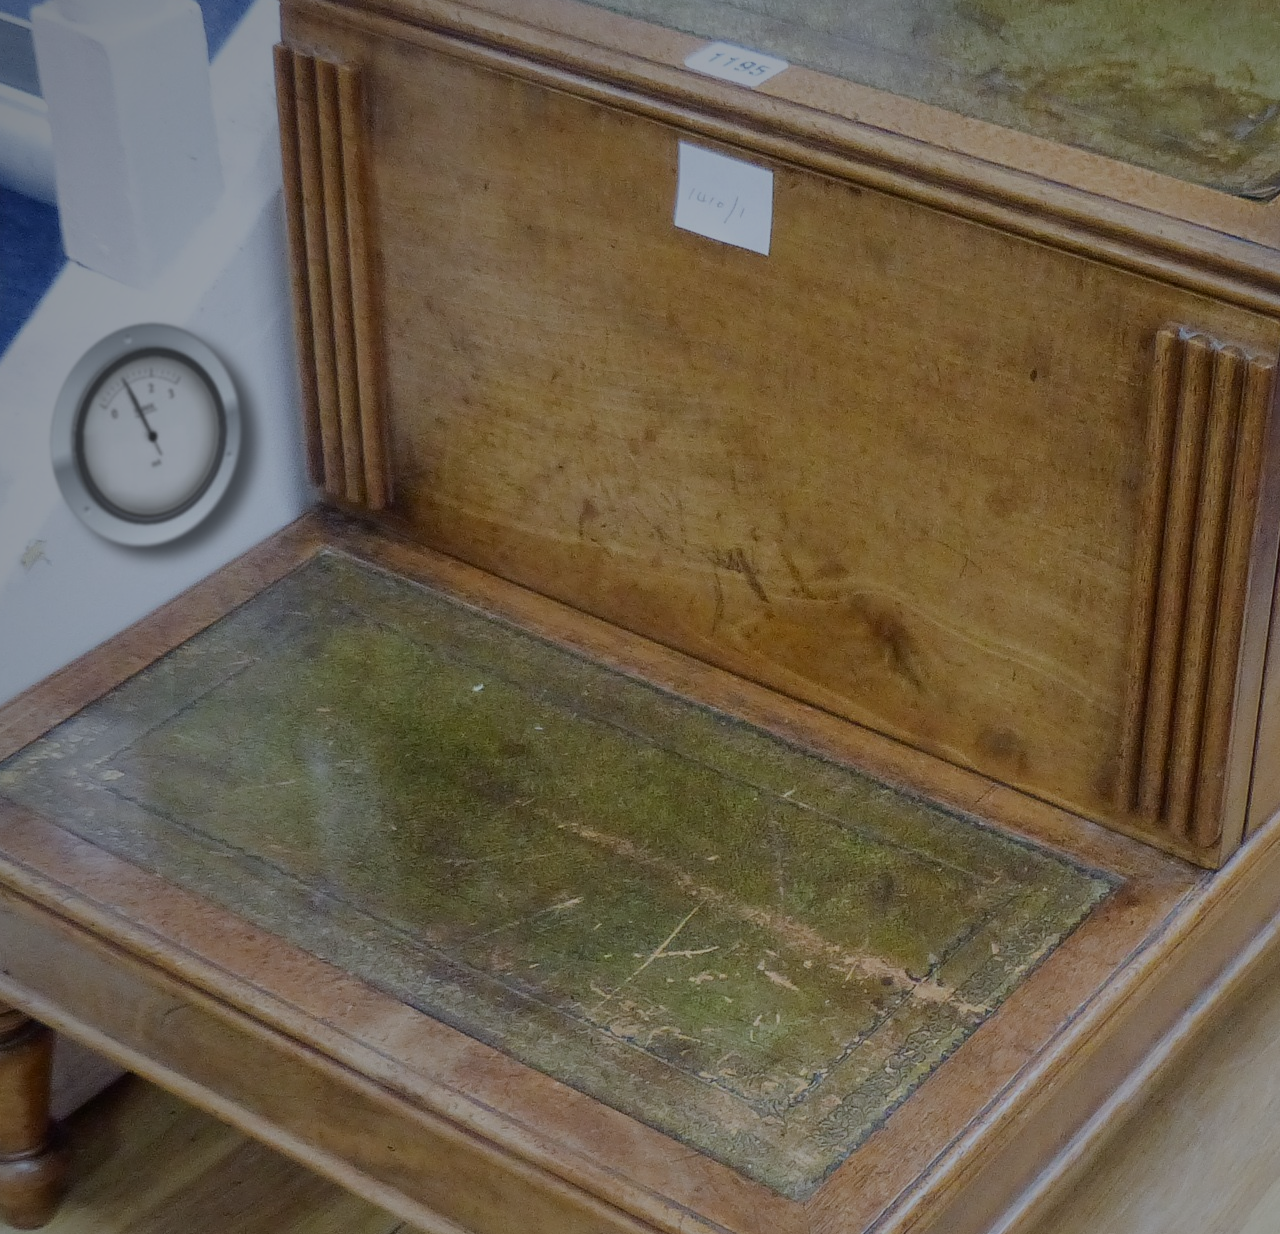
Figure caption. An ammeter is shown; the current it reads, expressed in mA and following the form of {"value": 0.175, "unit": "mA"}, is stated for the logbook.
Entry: {"value": 1, "unit": "mA"}
